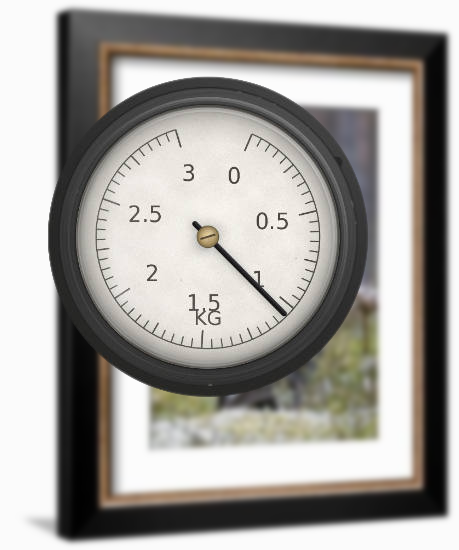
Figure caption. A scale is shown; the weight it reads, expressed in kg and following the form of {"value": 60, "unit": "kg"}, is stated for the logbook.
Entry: {"value": 1.05, "unit": "kg"}
